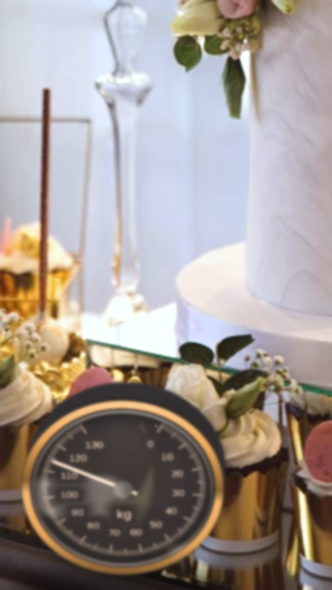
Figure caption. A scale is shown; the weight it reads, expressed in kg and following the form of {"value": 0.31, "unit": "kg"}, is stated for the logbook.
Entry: {"value": 115, "unit": "kg"}
